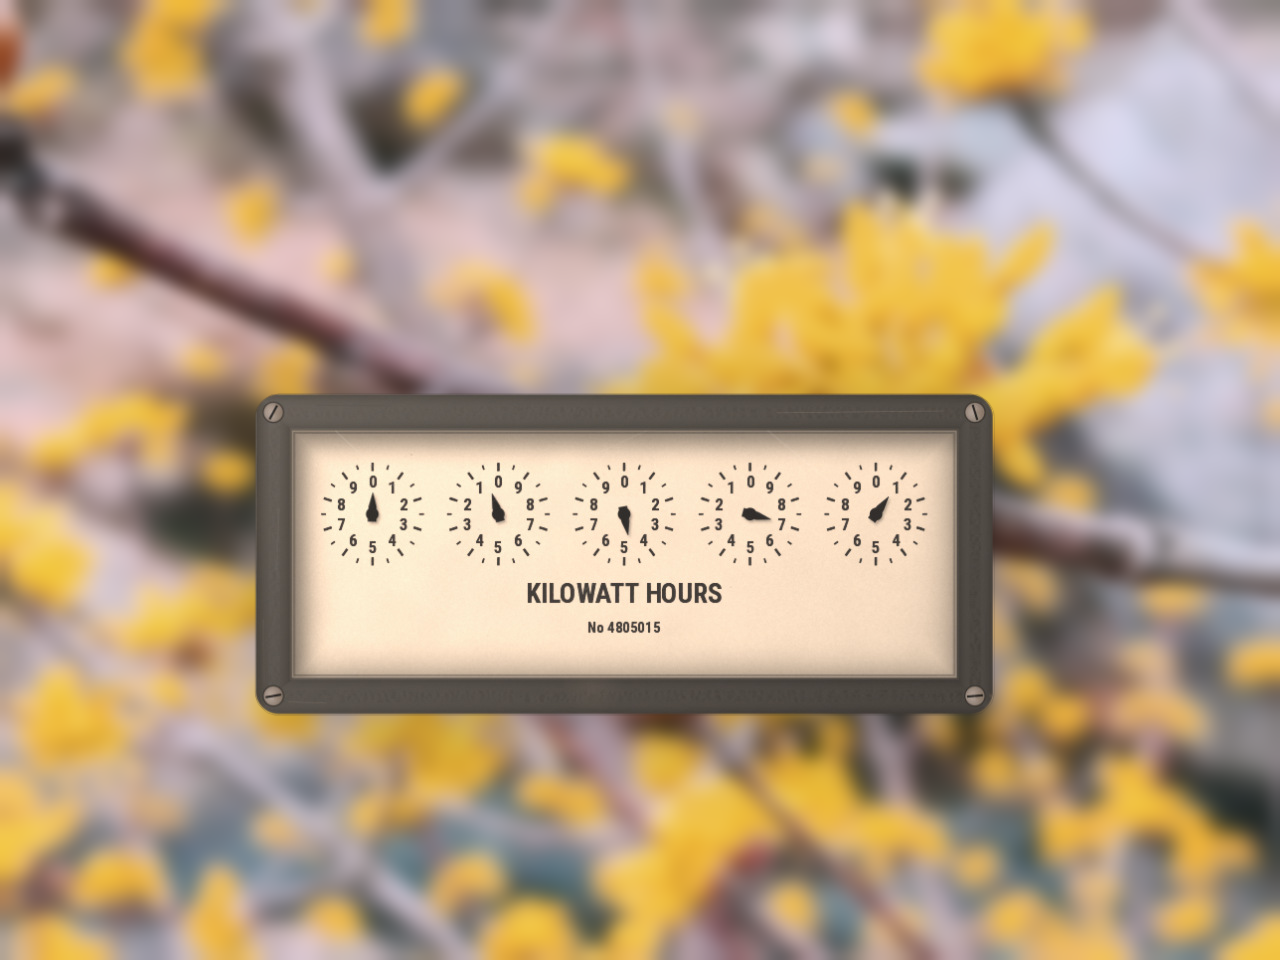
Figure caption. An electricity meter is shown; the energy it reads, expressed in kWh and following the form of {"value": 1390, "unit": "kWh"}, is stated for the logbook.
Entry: {"value": 471, "unit": "kWh"}
